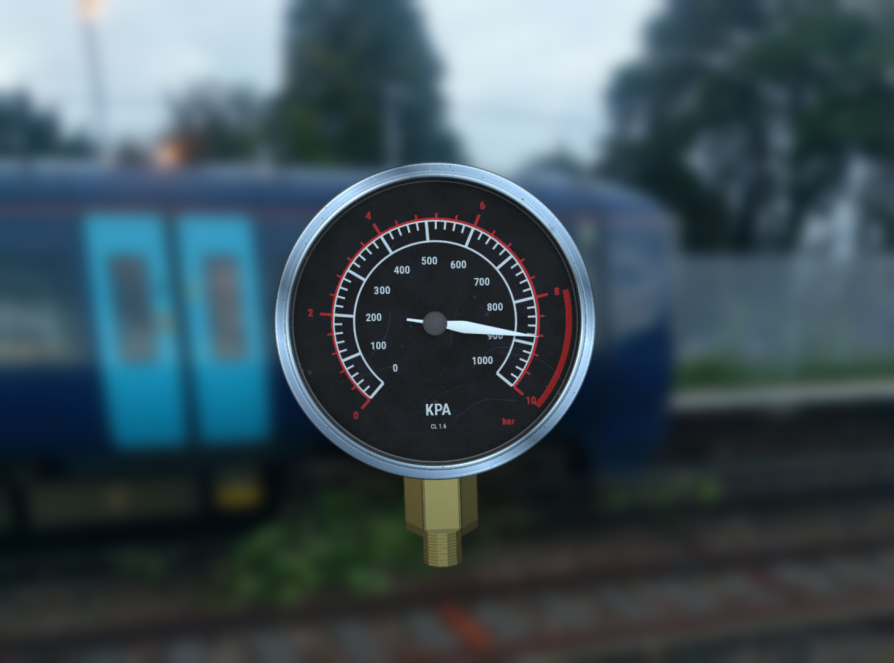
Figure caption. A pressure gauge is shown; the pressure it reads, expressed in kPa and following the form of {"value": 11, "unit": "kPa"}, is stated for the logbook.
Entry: {"value": 880, "unit": "kPa"}
